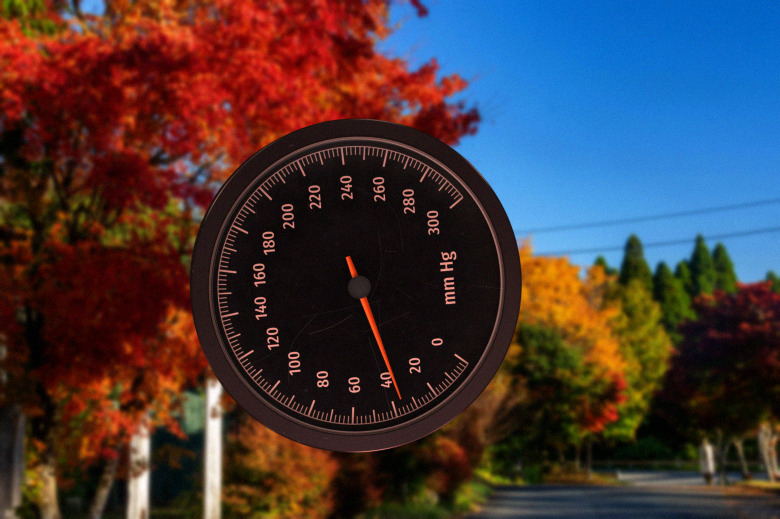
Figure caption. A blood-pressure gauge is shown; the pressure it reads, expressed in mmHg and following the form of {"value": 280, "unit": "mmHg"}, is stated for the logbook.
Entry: {"value": 36, "unit": "mmHg"}
